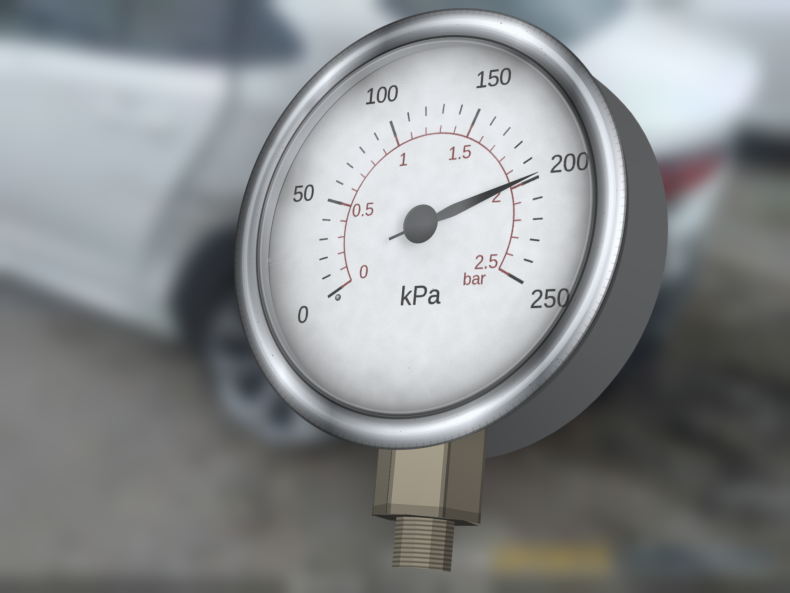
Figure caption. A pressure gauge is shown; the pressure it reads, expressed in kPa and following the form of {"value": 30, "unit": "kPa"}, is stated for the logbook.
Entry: {"value": 200, "unit": "kPa"}
